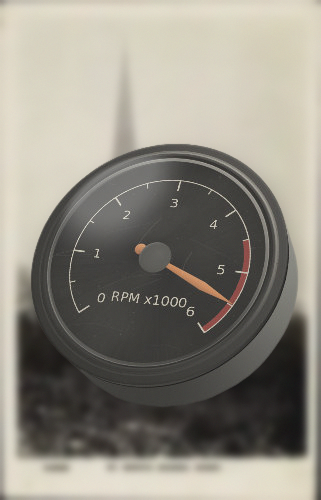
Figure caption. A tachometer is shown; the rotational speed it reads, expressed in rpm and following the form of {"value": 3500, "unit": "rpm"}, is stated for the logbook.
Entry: {"value": 5500, "unit": "rpm"}
